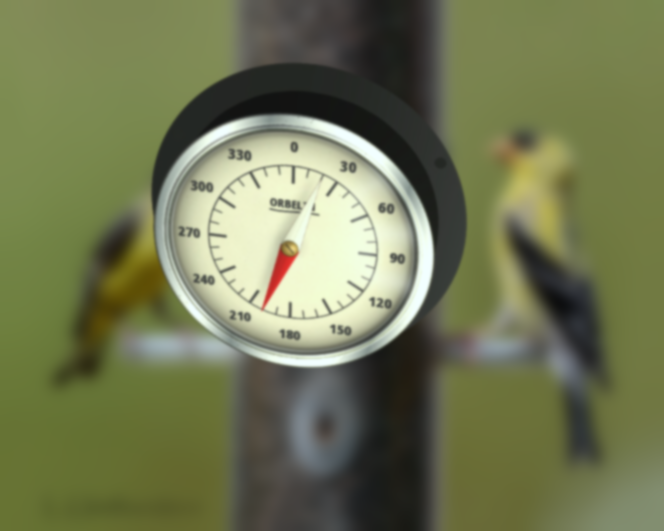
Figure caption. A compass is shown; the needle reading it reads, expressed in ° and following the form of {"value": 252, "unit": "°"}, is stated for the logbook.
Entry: {"value": 200, "unit": "°"}
